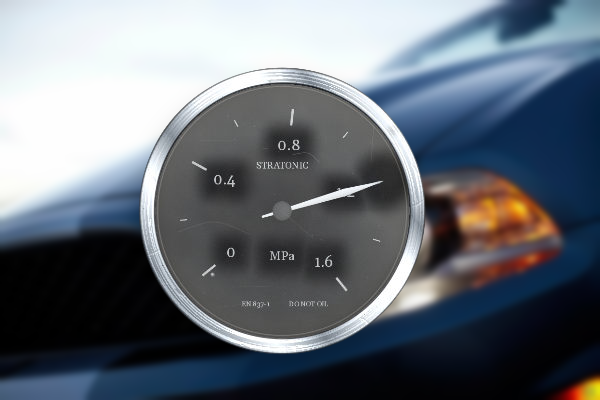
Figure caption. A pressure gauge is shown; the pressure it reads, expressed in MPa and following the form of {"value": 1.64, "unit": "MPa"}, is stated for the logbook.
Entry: {"value": 1.2, "unit": "MPa"}
